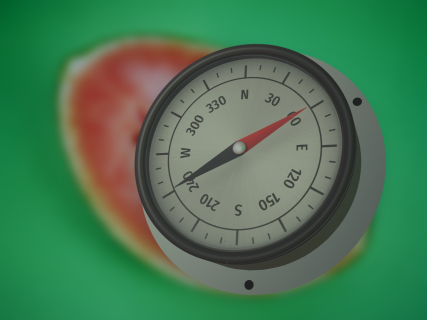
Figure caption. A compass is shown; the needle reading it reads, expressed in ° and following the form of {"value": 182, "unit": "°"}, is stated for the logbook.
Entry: {"value": 60, "unit": "°"}
